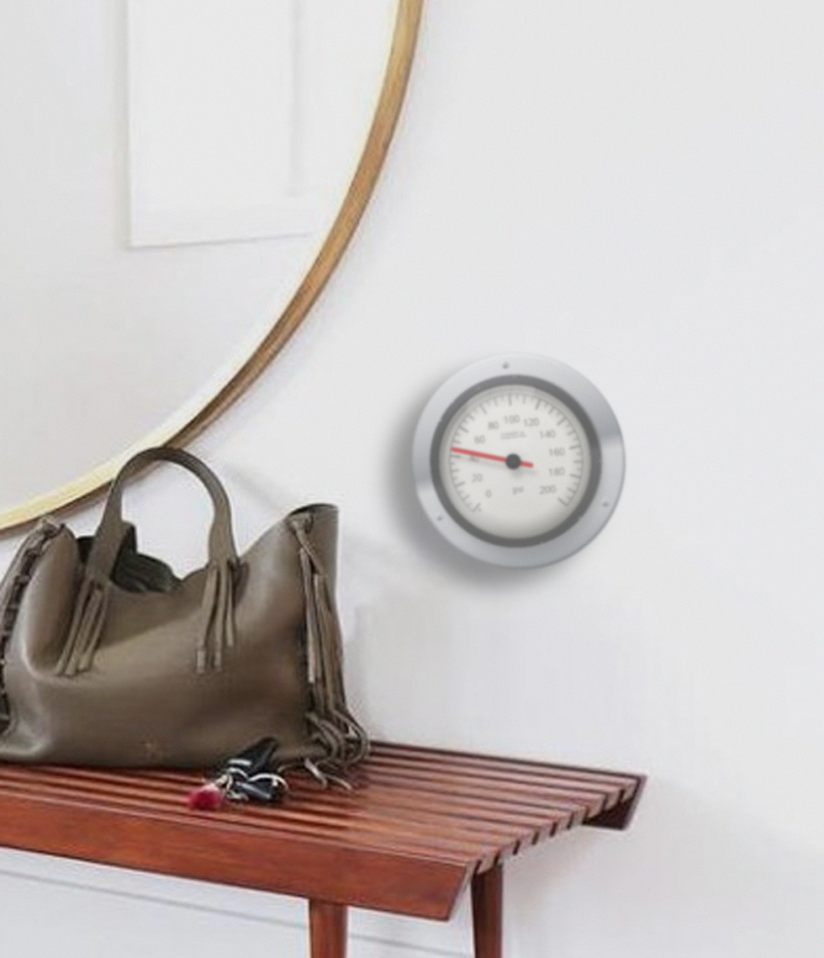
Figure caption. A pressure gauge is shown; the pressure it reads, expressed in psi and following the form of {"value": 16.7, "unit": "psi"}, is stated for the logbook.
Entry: {"value": 45, "unit": "psi"}
